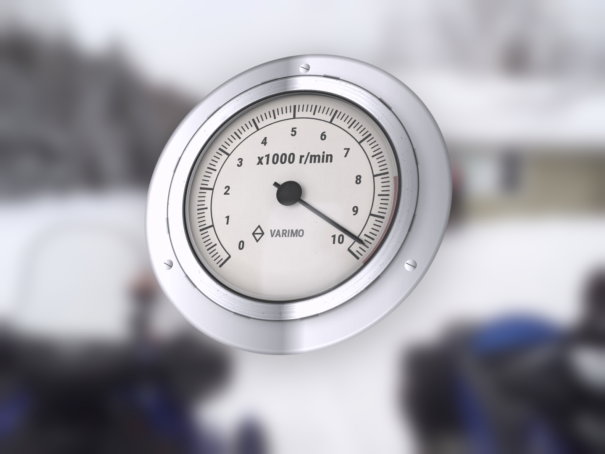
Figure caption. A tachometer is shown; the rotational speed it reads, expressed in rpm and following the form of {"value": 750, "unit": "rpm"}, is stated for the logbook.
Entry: {"value": 9700, "unit": "rpm"}
